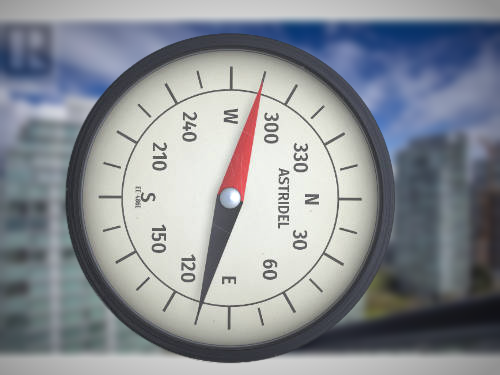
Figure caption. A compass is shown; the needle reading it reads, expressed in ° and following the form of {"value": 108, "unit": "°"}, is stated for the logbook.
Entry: {"value": 285, "unit": "°"}
